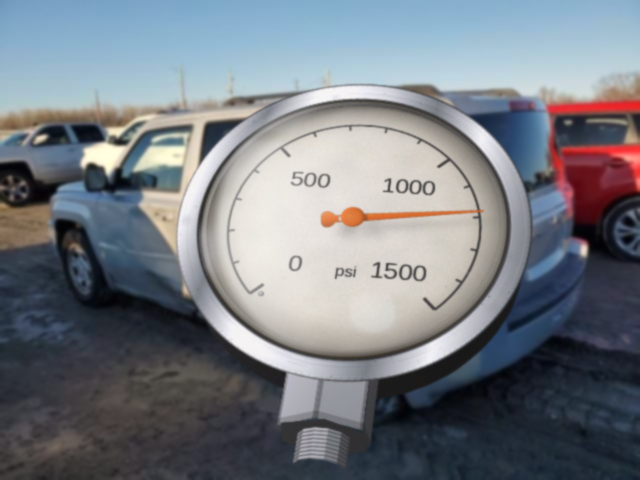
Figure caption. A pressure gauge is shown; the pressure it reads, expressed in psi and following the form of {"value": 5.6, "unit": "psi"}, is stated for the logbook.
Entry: {"value": 1200, "unit": "psi"}
